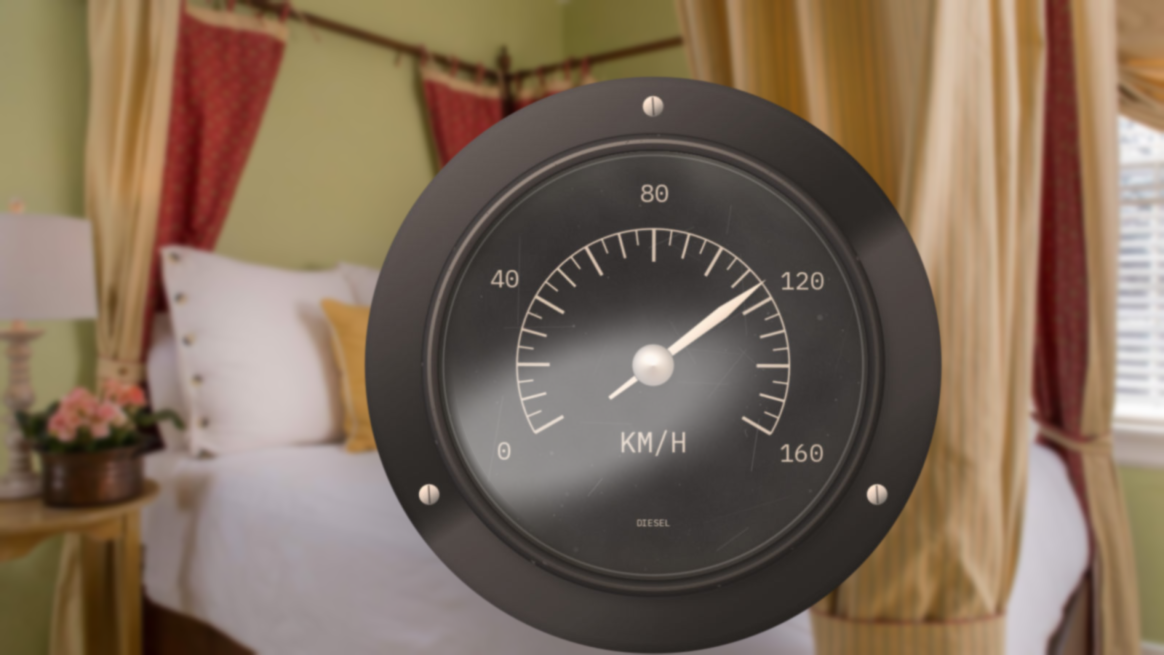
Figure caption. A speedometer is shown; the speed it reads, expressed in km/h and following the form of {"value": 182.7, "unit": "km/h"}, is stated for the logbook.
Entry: {"value": 115, "unit": "km/h"}
